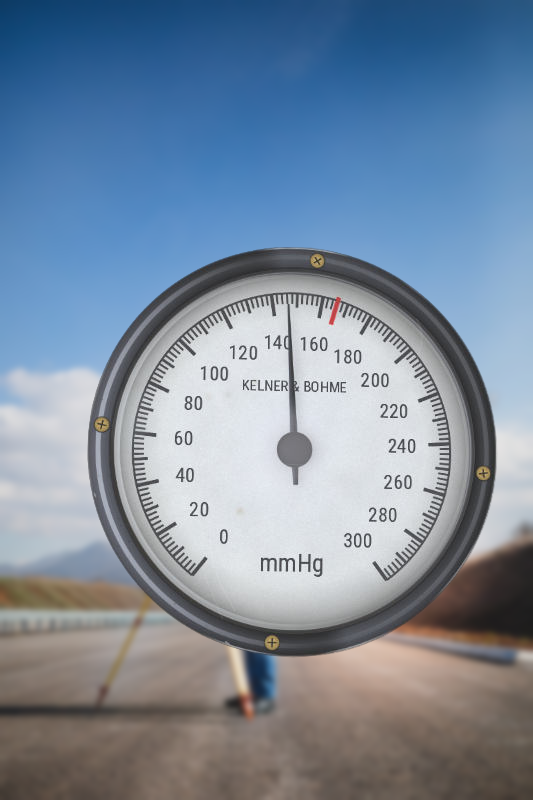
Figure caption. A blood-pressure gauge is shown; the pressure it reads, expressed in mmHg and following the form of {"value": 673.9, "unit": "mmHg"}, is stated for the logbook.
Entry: {"value": 146, "unit": "mmHg"}
